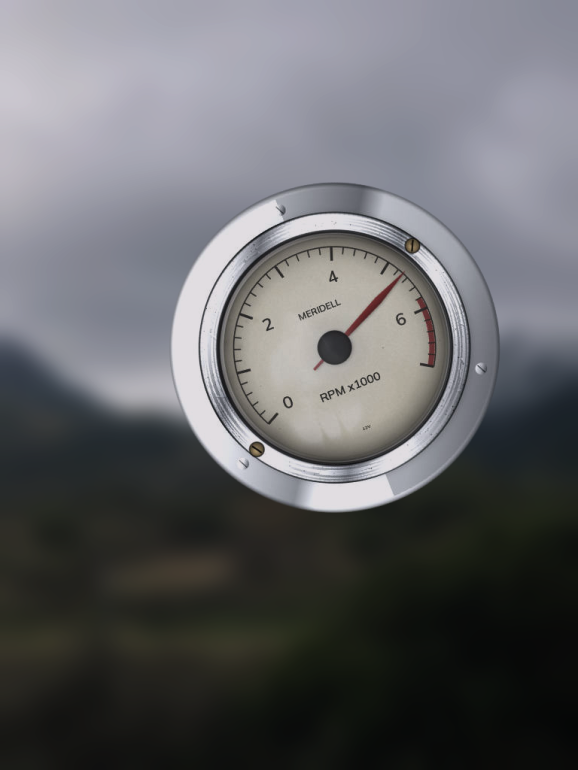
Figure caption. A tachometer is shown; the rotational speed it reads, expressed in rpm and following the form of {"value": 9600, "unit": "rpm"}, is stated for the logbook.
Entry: {"value": 5300, "unit": "rpm"}
